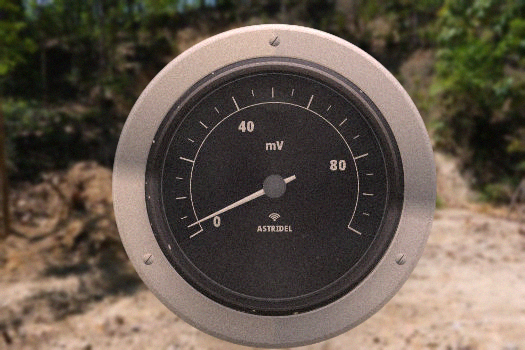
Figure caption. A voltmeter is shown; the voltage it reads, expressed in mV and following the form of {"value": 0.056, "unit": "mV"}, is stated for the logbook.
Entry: {"value": 2.5, "unit": "mV"}
